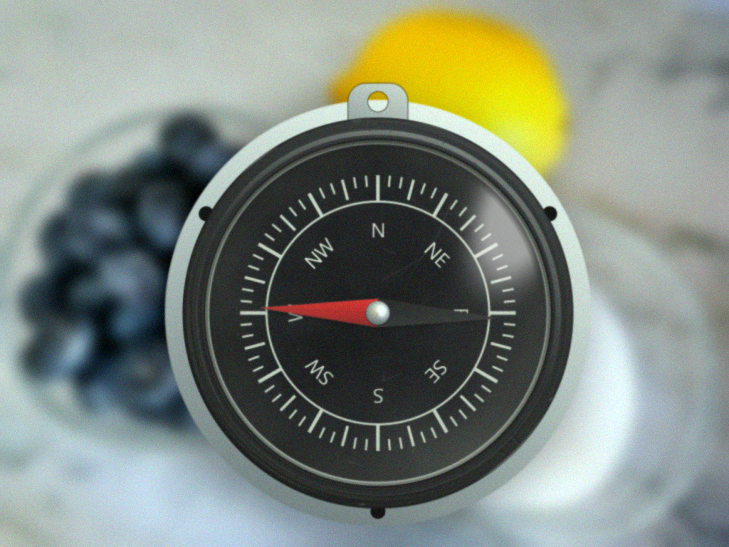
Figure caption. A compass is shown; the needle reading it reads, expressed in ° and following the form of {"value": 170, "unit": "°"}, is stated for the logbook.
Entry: {"value": 272.5, "unit": "°"}
